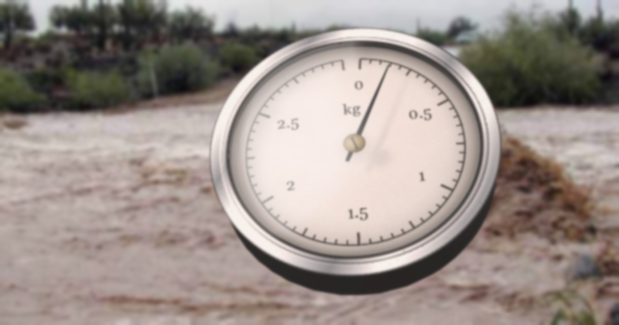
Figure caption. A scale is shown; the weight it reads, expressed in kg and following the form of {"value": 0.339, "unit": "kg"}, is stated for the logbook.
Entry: {"value": 0.15, "unit": "kg"}
